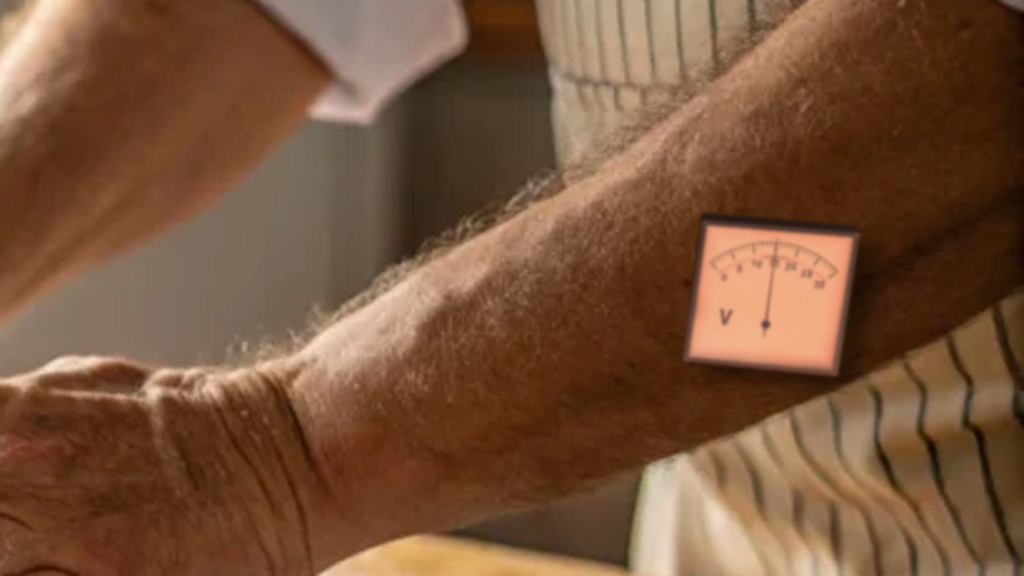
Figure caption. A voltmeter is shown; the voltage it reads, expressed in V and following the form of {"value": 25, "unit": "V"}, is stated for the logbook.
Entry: {"value": 15, "unit": "V"}
